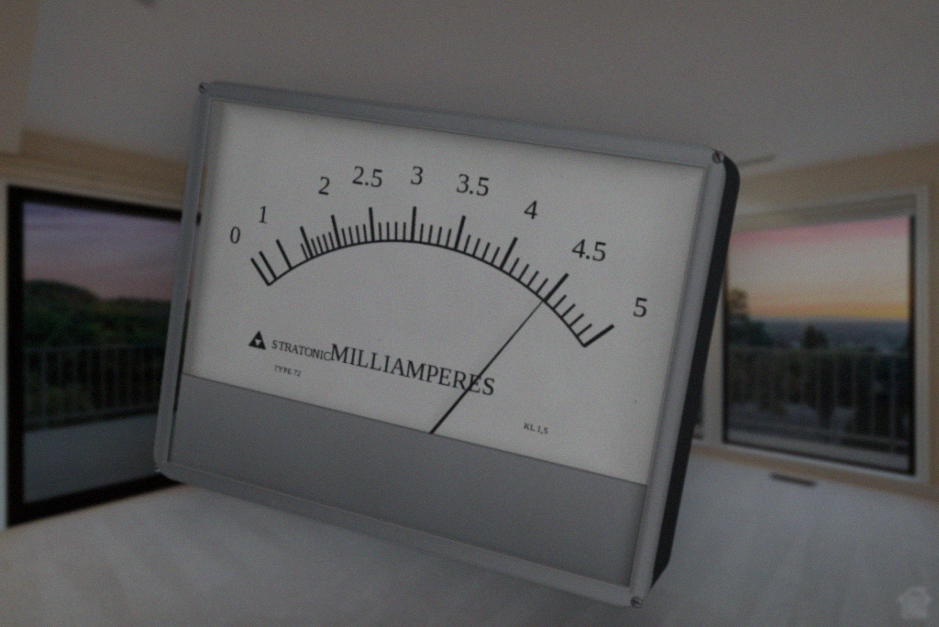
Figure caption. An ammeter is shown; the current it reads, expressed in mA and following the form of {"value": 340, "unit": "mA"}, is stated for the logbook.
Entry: {"value": 4.5, "unit": "mA"}
